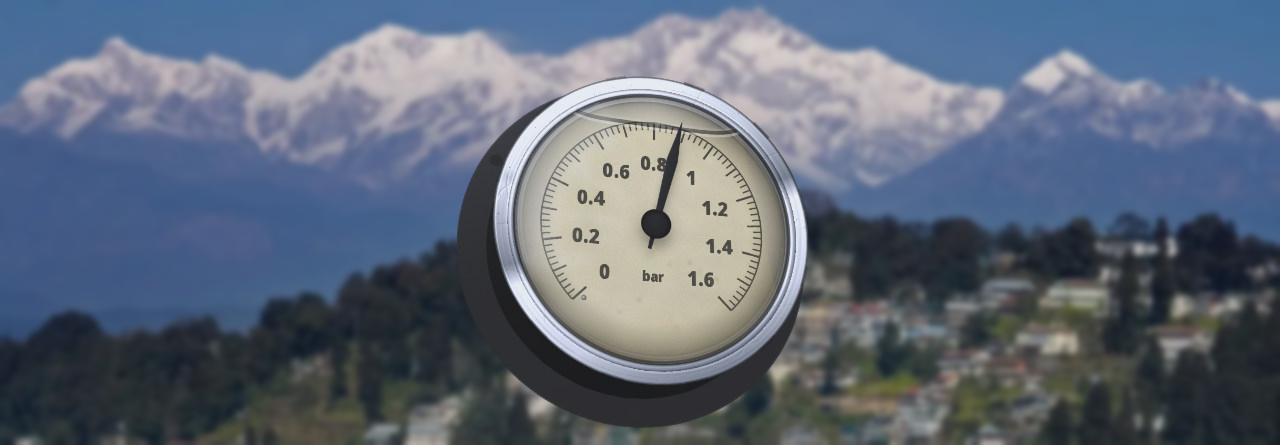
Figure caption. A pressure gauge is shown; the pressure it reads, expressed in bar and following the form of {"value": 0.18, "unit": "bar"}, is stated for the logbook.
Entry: {"value": 0.88, "unit": "bar"}
